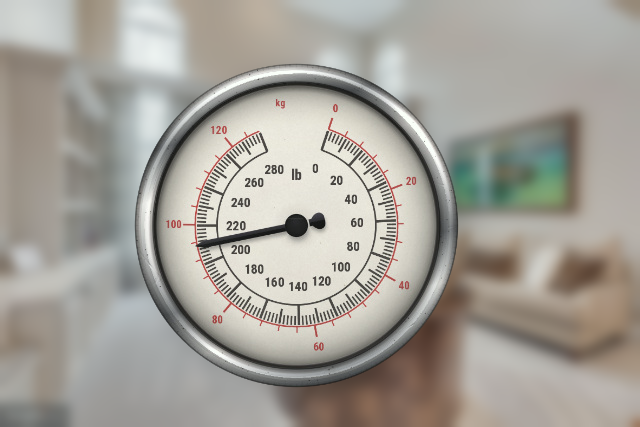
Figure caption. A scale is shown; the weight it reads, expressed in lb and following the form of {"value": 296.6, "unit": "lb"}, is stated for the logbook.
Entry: {"value": 210, "unit": "lb"}
